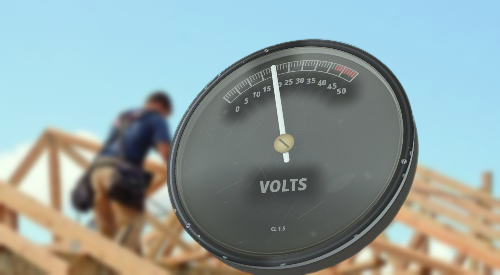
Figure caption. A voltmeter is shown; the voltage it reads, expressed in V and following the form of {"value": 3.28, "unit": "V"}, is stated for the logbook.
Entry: {"value": 20, "unit": "V"}
